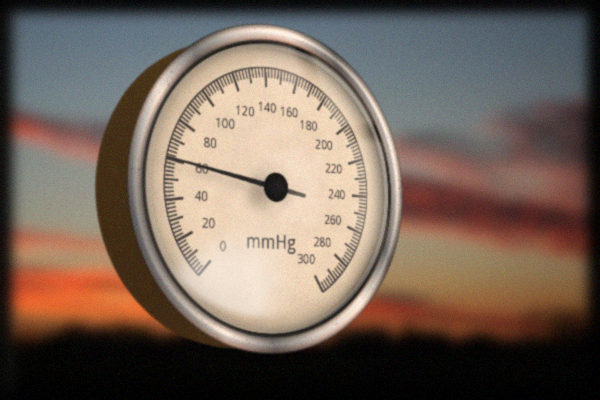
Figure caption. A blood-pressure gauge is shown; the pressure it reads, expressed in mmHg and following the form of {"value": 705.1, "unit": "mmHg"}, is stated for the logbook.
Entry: {"value": 60, "unit": "mmHg"}
